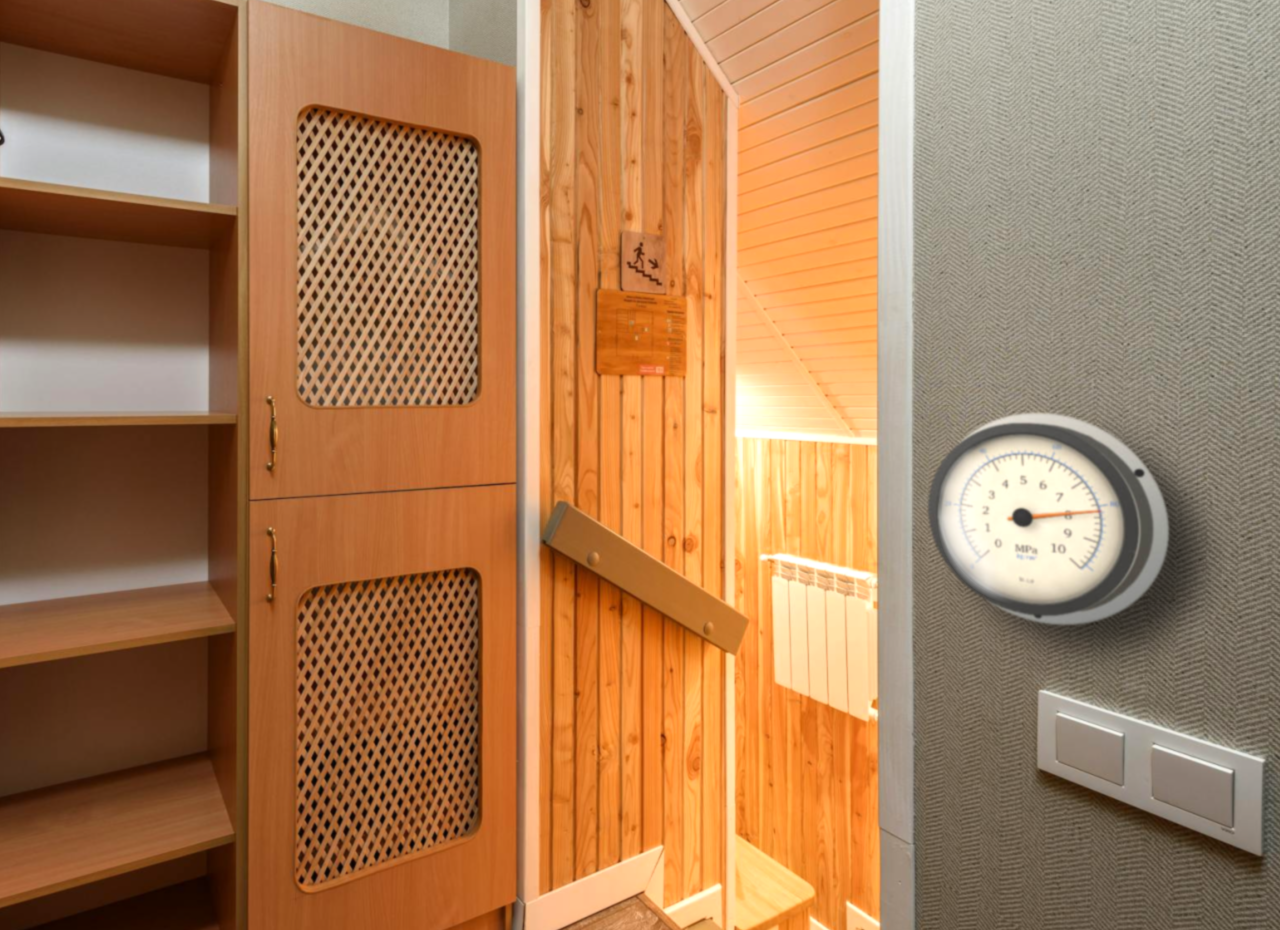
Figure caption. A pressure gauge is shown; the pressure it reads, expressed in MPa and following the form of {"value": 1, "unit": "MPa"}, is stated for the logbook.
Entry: {"value": 8, "unit": "MPa"}
